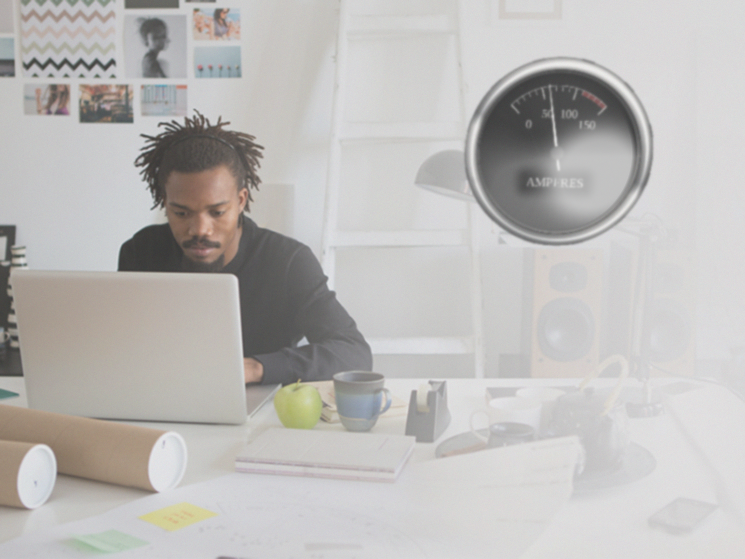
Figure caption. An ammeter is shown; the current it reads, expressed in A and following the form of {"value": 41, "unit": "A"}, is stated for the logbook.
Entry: {"value": 60, "unit": "A"}
